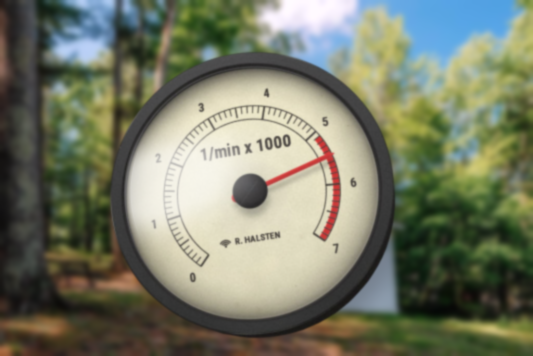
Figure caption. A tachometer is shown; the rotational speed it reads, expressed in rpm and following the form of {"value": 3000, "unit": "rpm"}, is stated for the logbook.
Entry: {"value": 5500, "unit": "rpm"}
